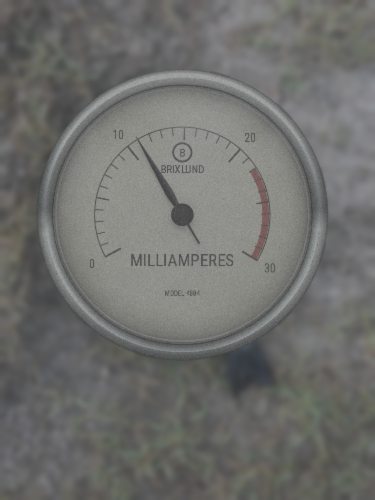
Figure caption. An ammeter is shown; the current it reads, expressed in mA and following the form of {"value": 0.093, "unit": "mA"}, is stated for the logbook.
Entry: {"value": 11, "unit": "mA"}
